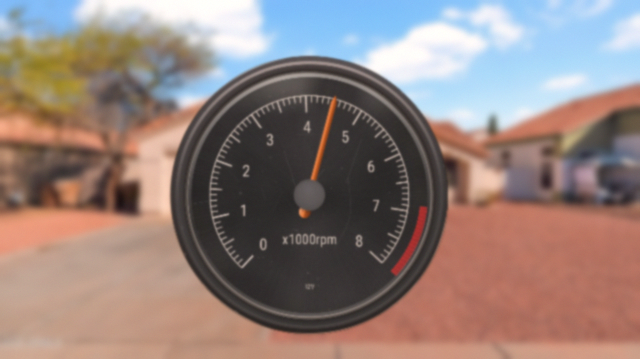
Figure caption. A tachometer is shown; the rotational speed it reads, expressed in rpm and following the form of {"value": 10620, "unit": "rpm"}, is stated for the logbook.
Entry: {"value": 4500, "unit": "rpm"}
